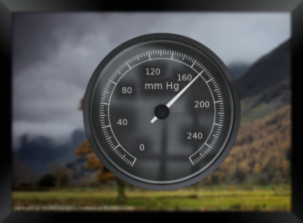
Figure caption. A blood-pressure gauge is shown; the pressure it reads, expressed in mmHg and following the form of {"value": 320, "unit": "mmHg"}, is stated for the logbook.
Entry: {"value": 170, "unit": "mmHg"}
